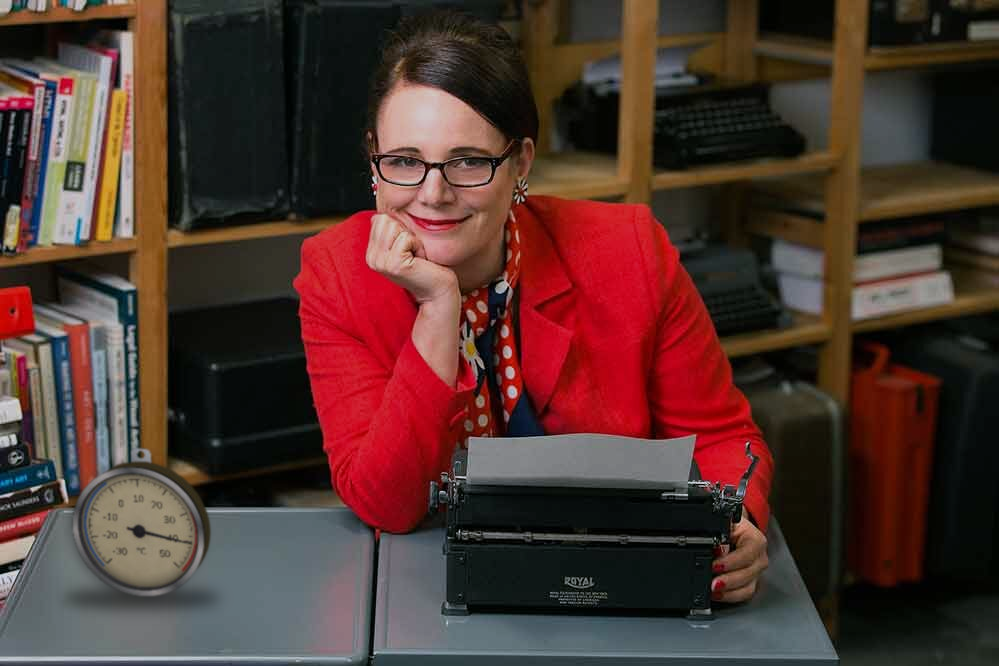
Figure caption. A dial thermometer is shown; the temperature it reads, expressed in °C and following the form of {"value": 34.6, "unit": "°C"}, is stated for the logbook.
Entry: {"value": 40, "unit": "°C"}
